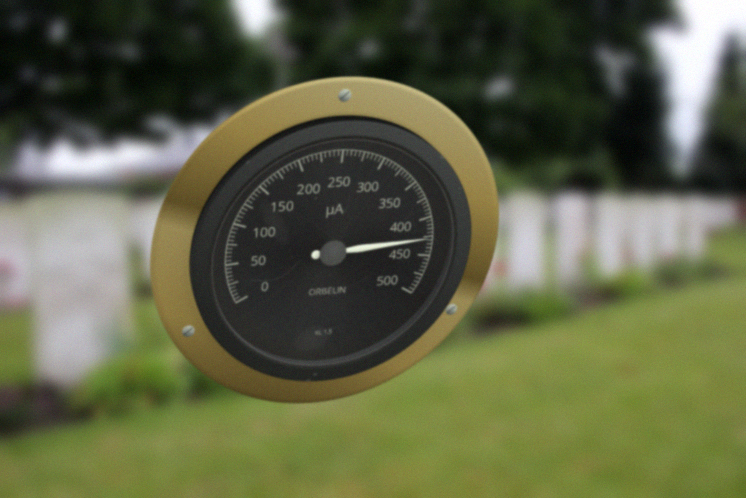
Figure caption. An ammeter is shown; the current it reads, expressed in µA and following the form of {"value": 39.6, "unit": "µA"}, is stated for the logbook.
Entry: {"value": 425, "unit": "µA"}
